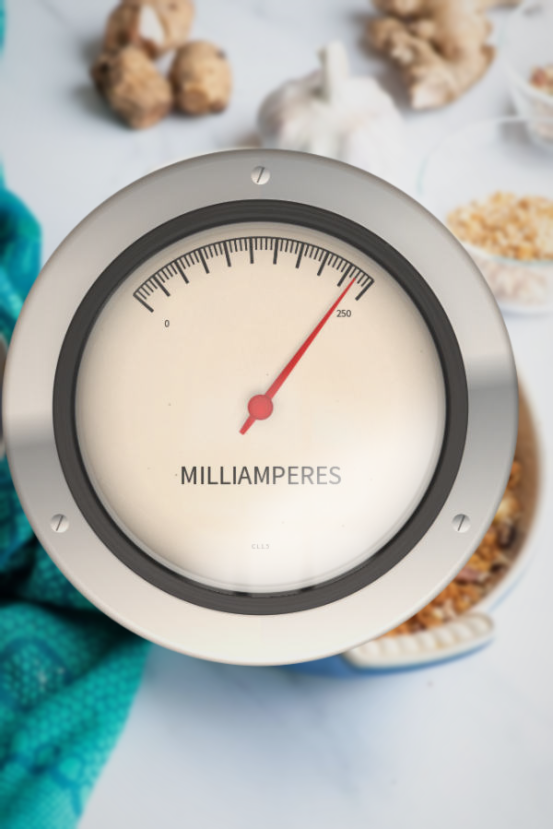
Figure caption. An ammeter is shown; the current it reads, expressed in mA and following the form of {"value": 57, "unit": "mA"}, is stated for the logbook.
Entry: {"value": 235, "unit": "mA"}
